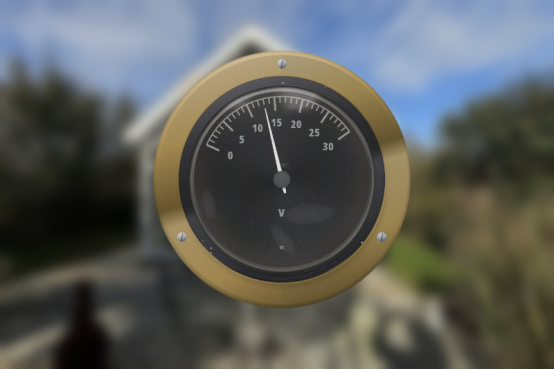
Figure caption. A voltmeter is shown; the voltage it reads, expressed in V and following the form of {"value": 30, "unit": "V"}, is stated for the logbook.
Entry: {"value": 13, "unit": "V"}
